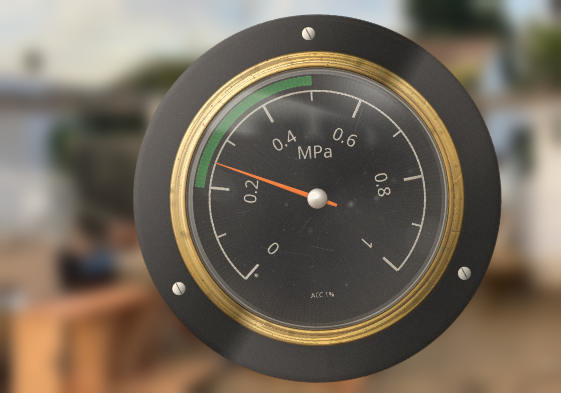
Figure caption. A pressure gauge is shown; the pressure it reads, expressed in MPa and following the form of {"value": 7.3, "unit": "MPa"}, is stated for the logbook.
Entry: {"value": 0.25, "unit": "MPa"}
